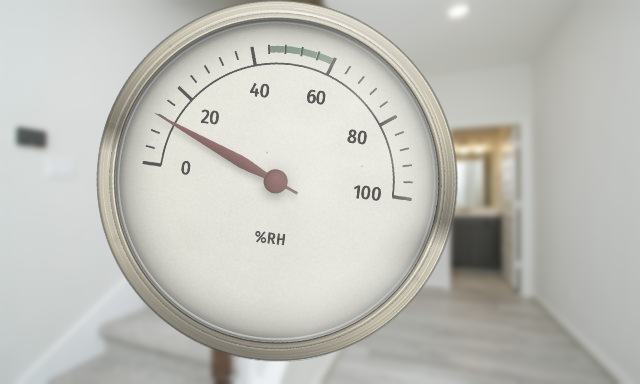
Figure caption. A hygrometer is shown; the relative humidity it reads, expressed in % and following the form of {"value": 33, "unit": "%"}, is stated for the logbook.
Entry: {"value": 12, "unit": "%"}
